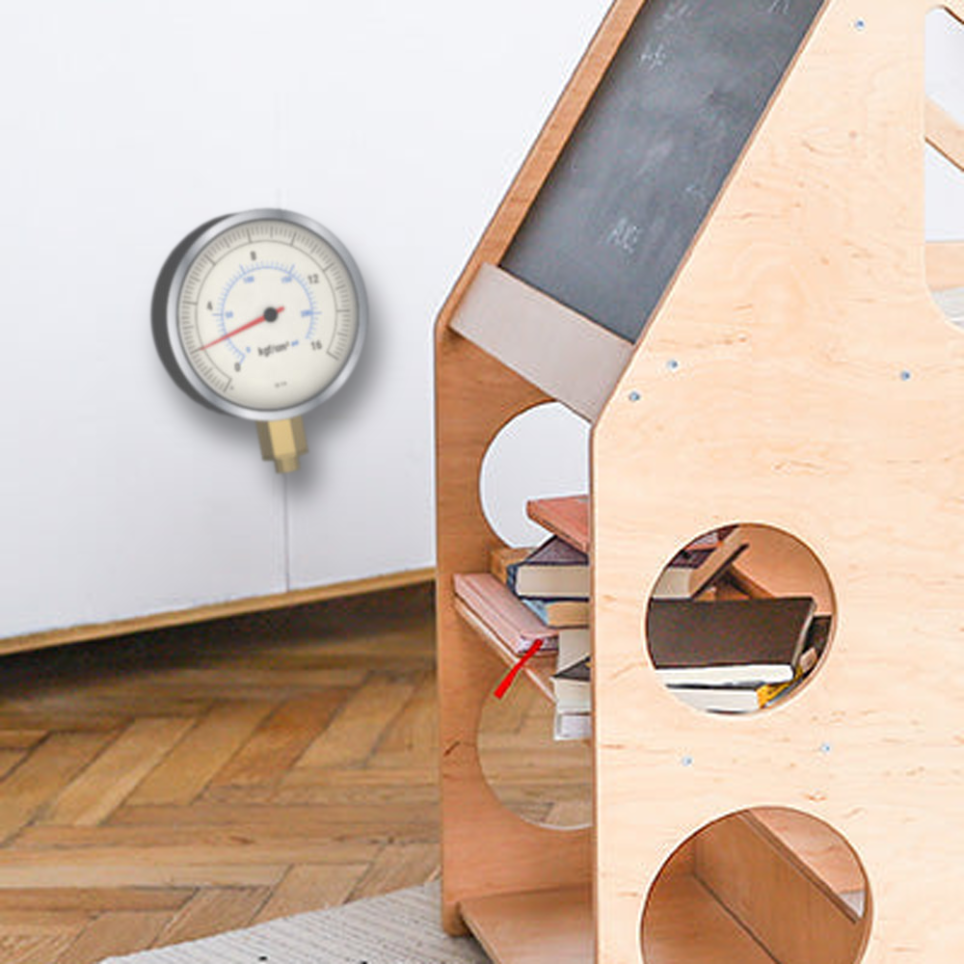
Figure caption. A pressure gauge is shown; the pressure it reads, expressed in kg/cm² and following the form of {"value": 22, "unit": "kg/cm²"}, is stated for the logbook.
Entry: {"value": 2, "unit": "kg/cm²"}
